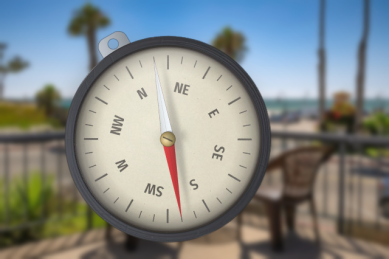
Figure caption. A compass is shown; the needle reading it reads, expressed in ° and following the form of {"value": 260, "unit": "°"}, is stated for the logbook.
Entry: {"value": 200, "unit": "°"}
